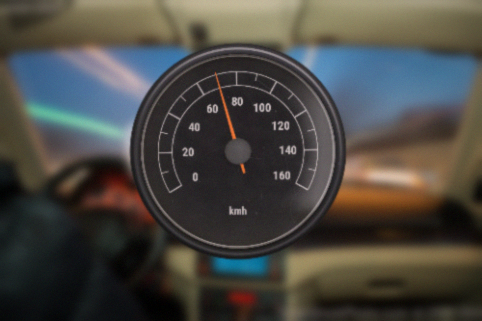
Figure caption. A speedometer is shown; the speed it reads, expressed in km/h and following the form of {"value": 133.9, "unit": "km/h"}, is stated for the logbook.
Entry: {"value": 70, "unit": "km/h"}
